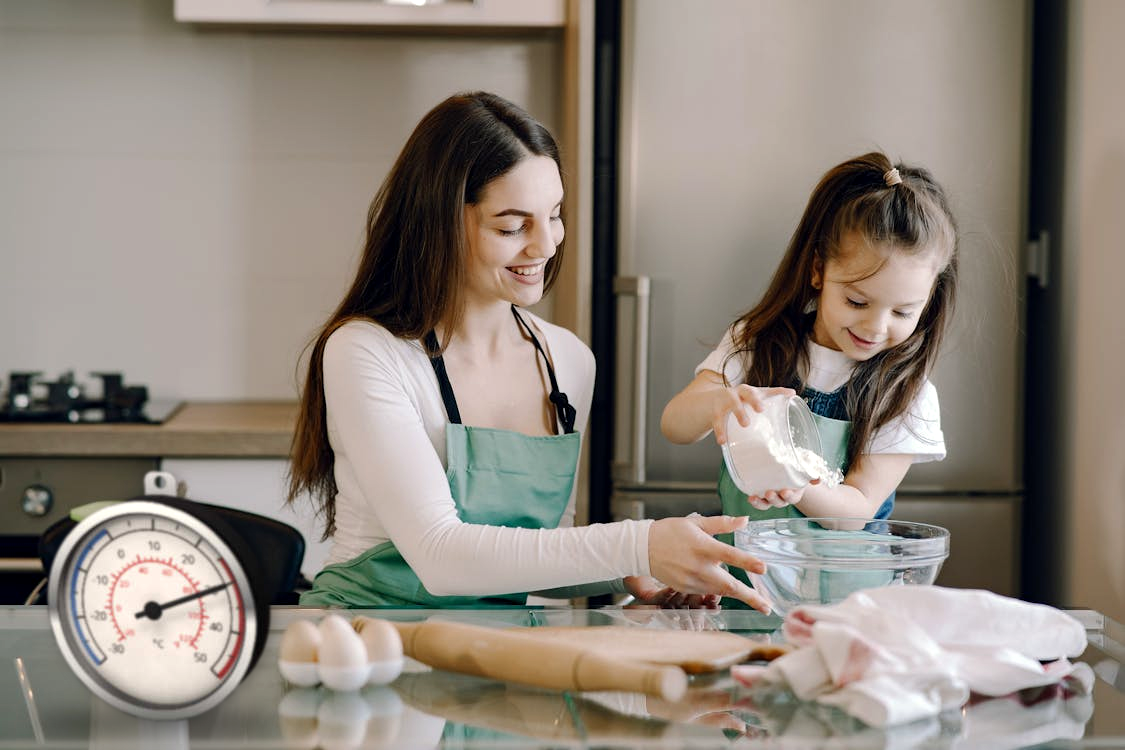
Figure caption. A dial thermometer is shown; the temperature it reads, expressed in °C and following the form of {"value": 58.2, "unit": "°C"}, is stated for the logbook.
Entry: {"value": 30, "unit": "°C"}
